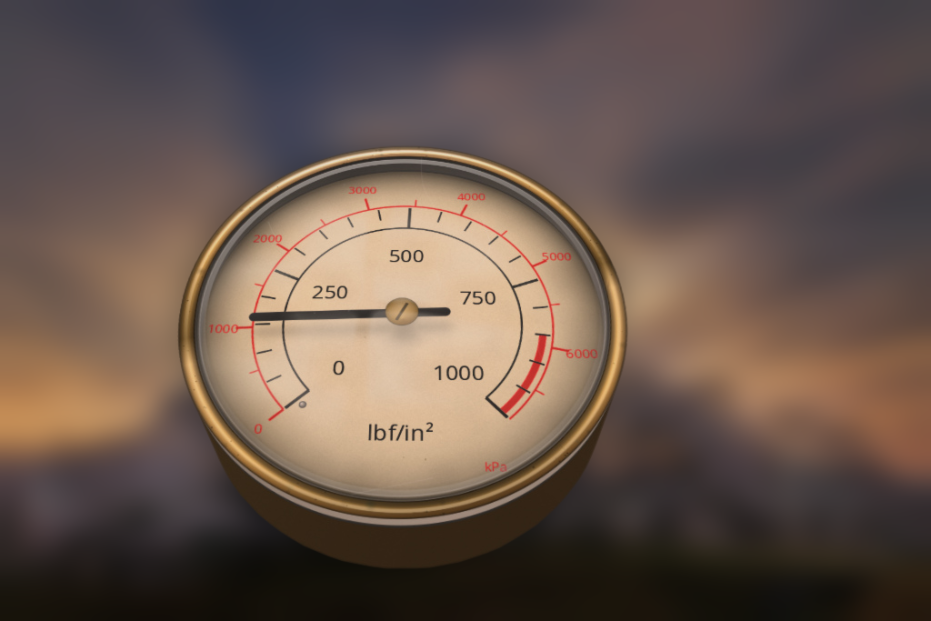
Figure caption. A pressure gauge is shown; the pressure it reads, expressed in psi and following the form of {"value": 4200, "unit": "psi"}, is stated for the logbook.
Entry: {"value": 150, "unit": "psi"}
